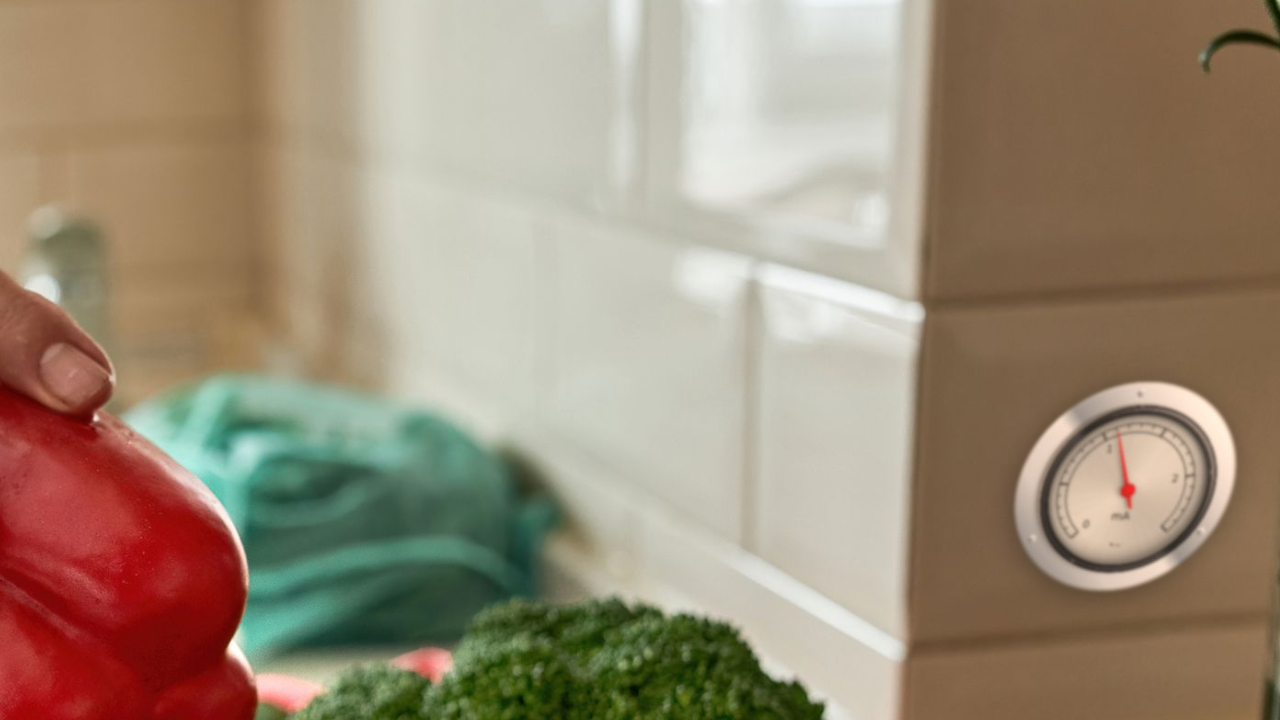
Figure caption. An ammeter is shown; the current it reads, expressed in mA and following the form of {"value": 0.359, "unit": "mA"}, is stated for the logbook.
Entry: {"value": 1.1, "unit": "mA"}
